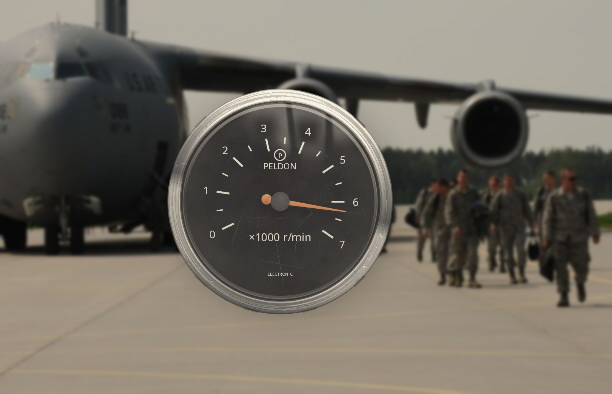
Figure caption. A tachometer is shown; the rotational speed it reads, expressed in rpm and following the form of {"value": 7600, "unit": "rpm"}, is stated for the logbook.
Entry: {"value": 6250, "unit": "rpm"}
